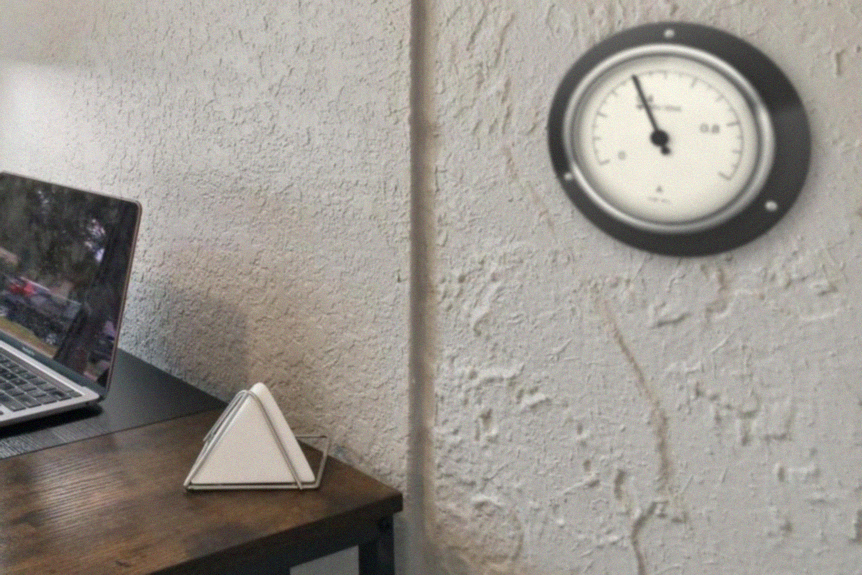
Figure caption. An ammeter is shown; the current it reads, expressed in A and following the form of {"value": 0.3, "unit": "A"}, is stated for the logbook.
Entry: {"value": 0.4, "unit": "A"}
